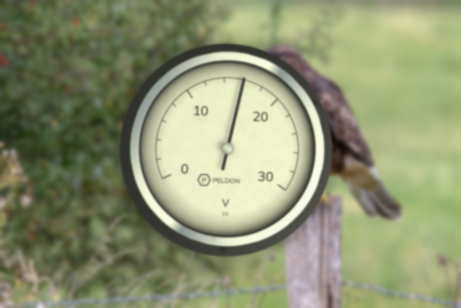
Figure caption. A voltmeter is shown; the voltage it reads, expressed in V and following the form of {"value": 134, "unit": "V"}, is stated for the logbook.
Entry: {"value": 16, "unit": "V"}
